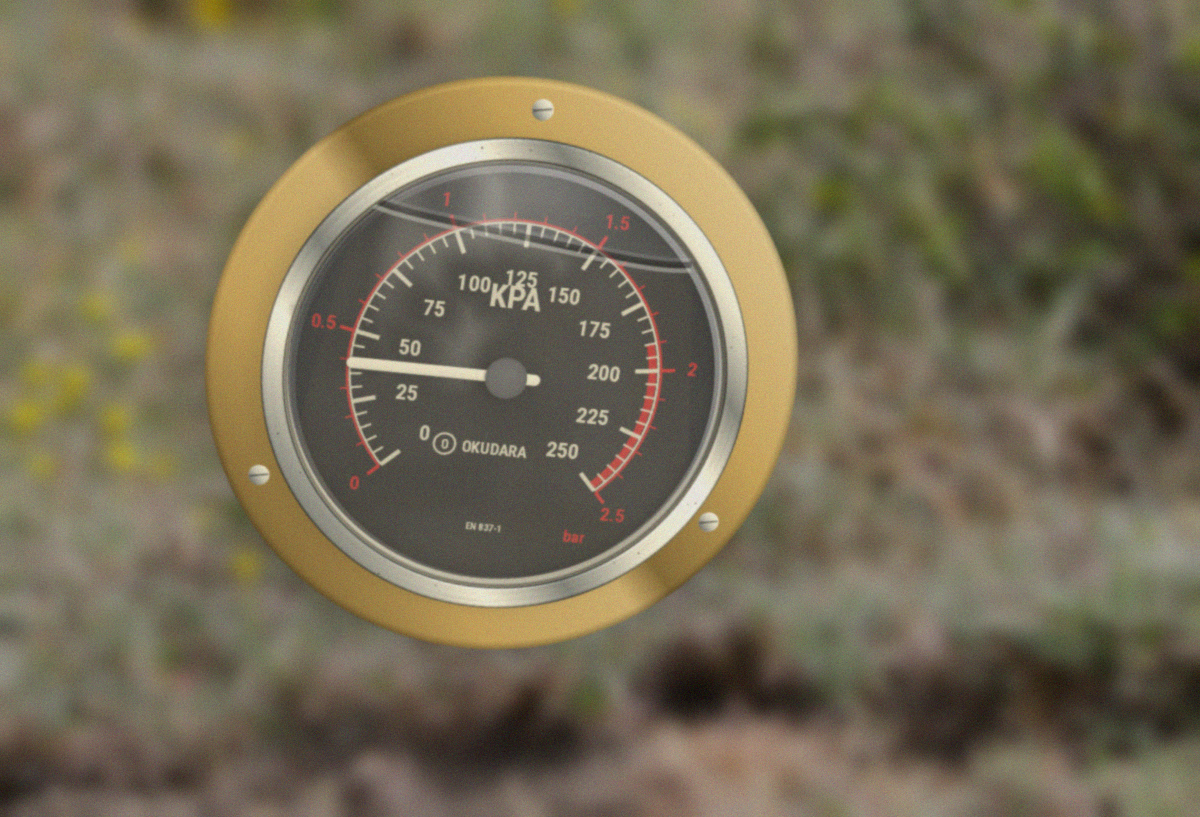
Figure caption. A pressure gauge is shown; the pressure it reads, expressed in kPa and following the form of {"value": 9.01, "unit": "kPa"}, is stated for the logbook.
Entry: {"value": 40, "unit": "kPa"}
